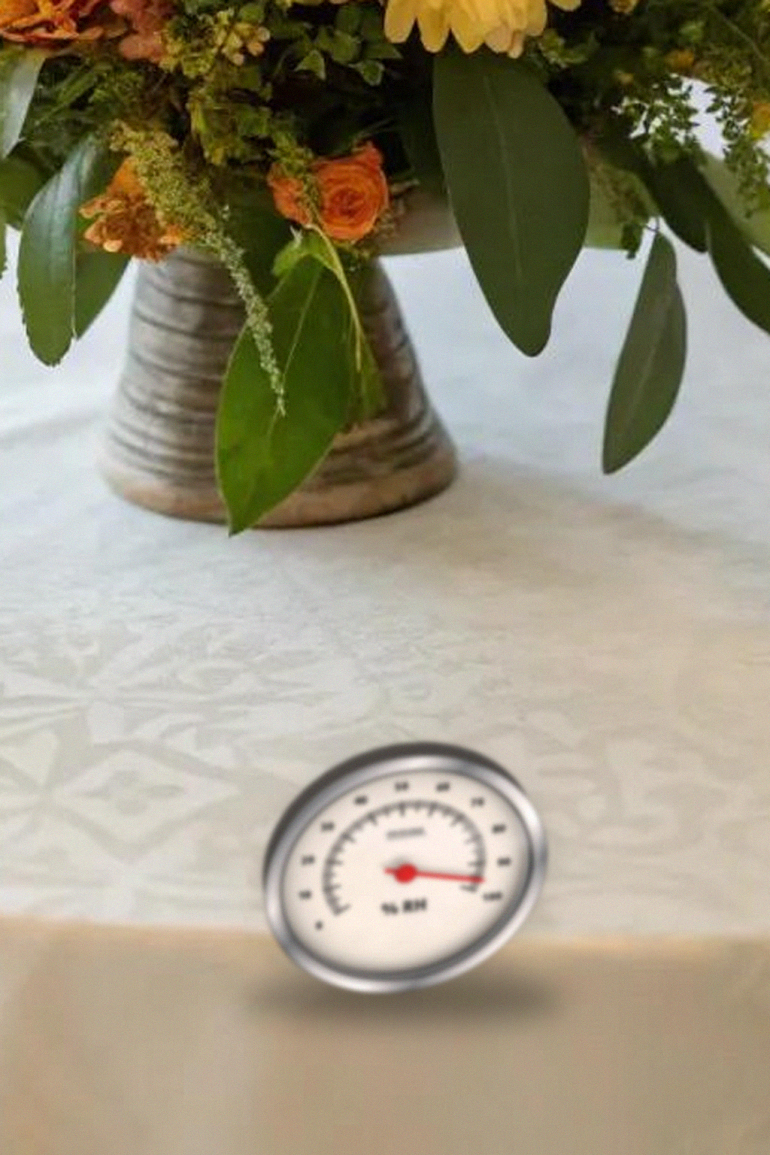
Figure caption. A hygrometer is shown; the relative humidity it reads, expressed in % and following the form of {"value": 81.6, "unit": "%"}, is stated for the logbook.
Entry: {"value": 95, "unit": "%"}
